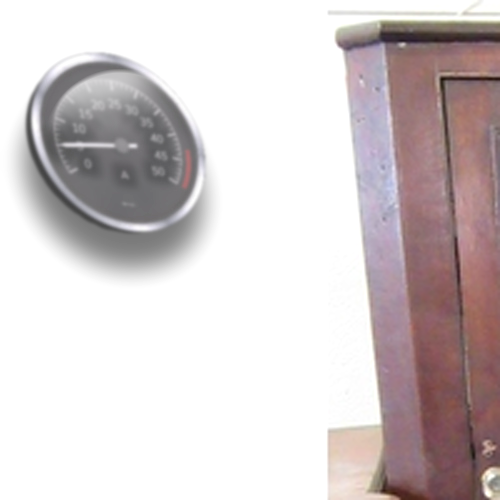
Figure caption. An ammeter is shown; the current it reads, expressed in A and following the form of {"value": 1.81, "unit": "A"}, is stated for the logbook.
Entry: {"value": 5, "unit": "A"}
